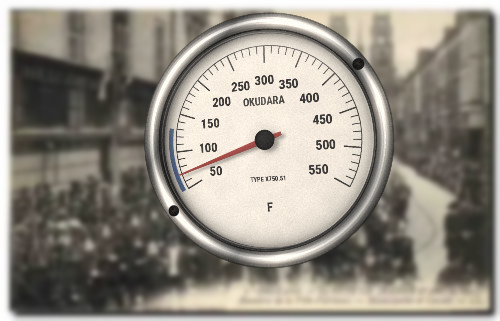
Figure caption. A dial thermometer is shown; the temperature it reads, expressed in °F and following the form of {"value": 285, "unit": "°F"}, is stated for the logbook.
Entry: {"value": 70, "unit": "°F"}
